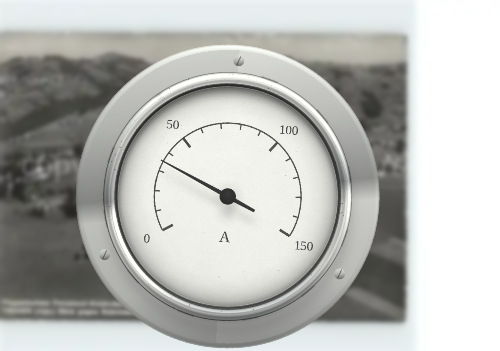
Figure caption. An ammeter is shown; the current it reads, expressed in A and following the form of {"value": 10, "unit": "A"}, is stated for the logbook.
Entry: {"value": 35, "unit": "A"}
